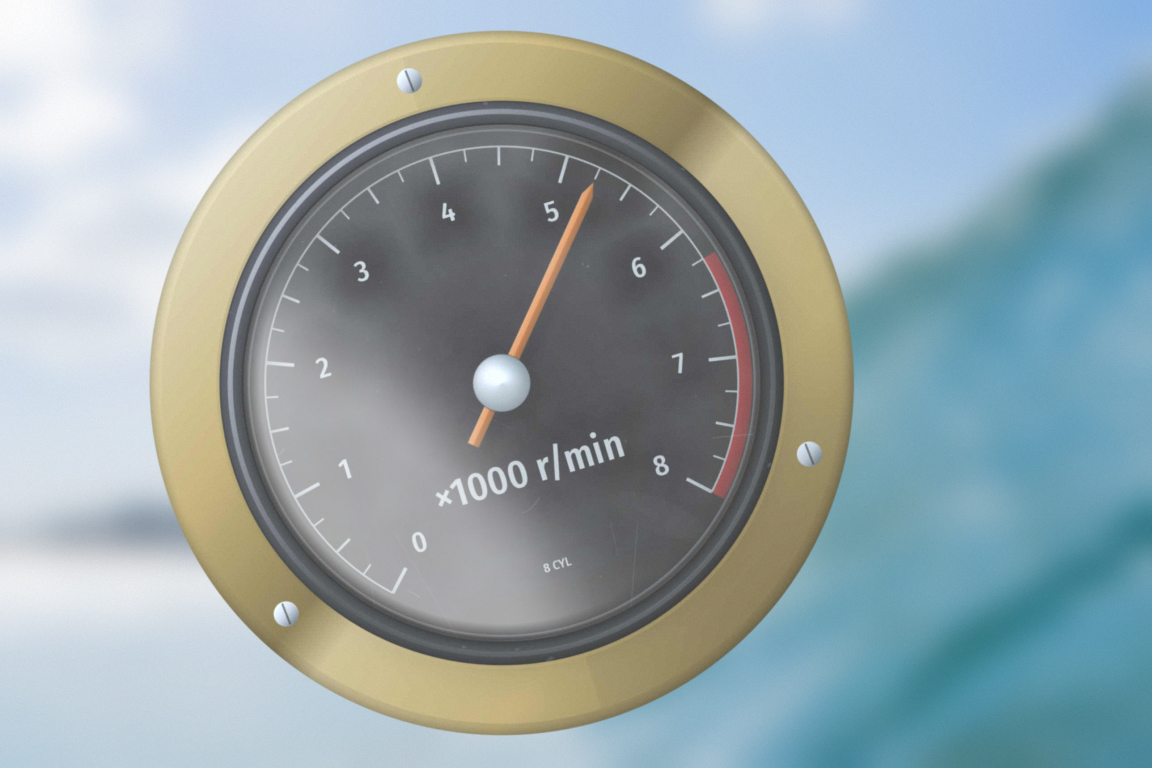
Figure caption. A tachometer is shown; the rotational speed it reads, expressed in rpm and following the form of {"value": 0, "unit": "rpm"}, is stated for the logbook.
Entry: {"value": 5250, "unit": "rpm"}
